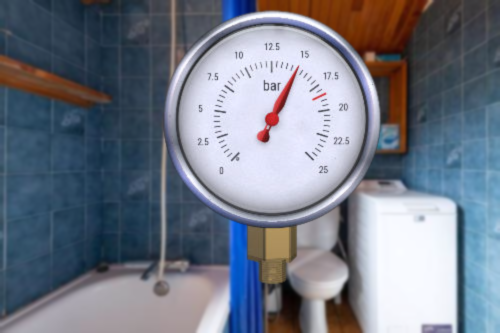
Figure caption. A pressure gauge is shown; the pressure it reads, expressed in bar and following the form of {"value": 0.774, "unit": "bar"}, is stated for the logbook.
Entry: {"value": 15, "unit": "bar"}
